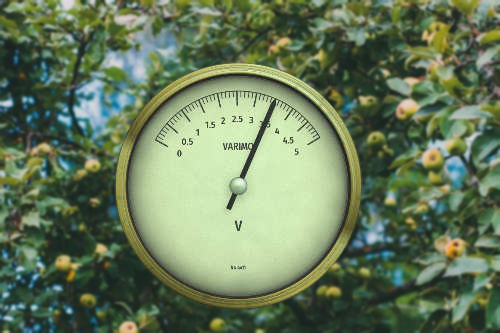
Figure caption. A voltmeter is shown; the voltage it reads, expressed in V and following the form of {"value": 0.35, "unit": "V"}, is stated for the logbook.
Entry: {"value": 3.5, "unit": "V"}
